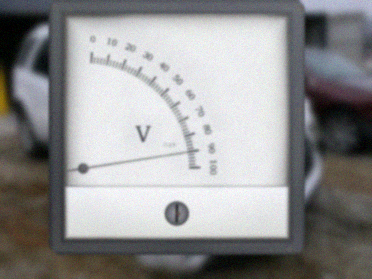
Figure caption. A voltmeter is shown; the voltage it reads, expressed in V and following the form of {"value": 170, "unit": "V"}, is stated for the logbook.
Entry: {"value": 90, "unit": "V"}
